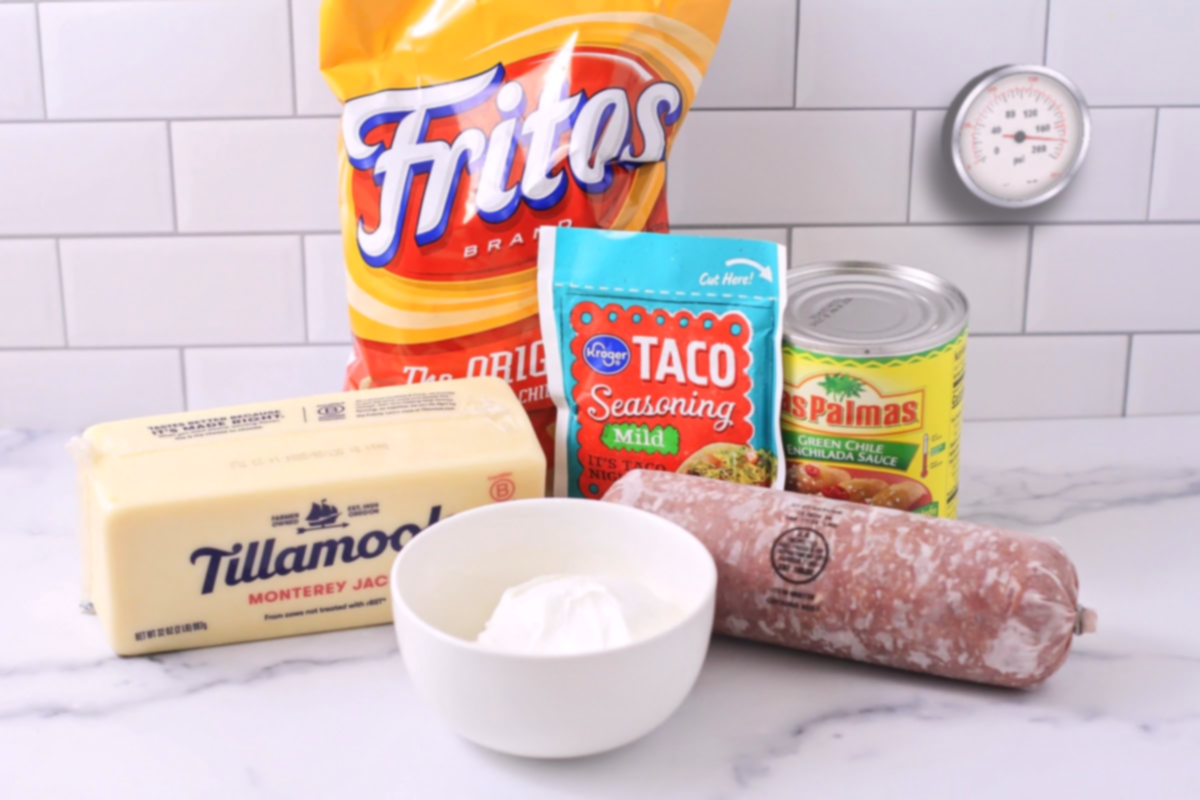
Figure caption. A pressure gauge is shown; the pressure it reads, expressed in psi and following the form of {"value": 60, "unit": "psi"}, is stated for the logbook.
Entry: {"value": 180, "unit": "psi"}
